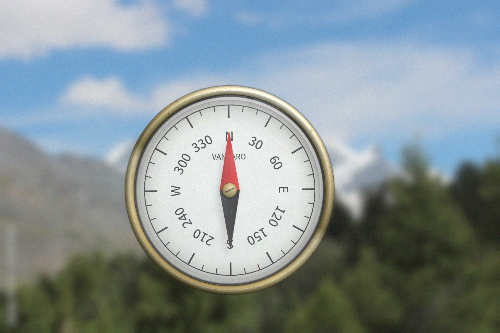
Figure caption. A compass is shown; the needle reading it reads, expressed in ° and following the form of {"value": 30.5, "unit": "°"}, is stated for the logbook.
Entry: {"value": 0, "unit": "°"}
